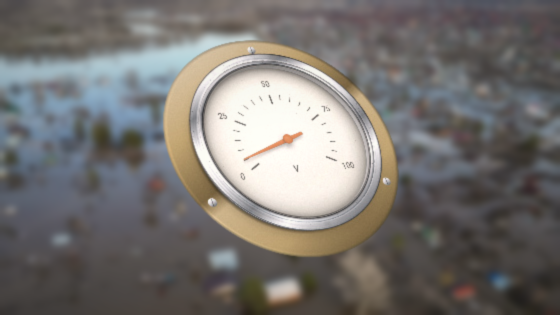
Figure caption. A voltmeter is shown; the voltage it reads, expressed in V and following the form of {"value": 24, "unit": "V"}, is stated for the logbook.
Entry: {"value": 5, "unit": "V"}
